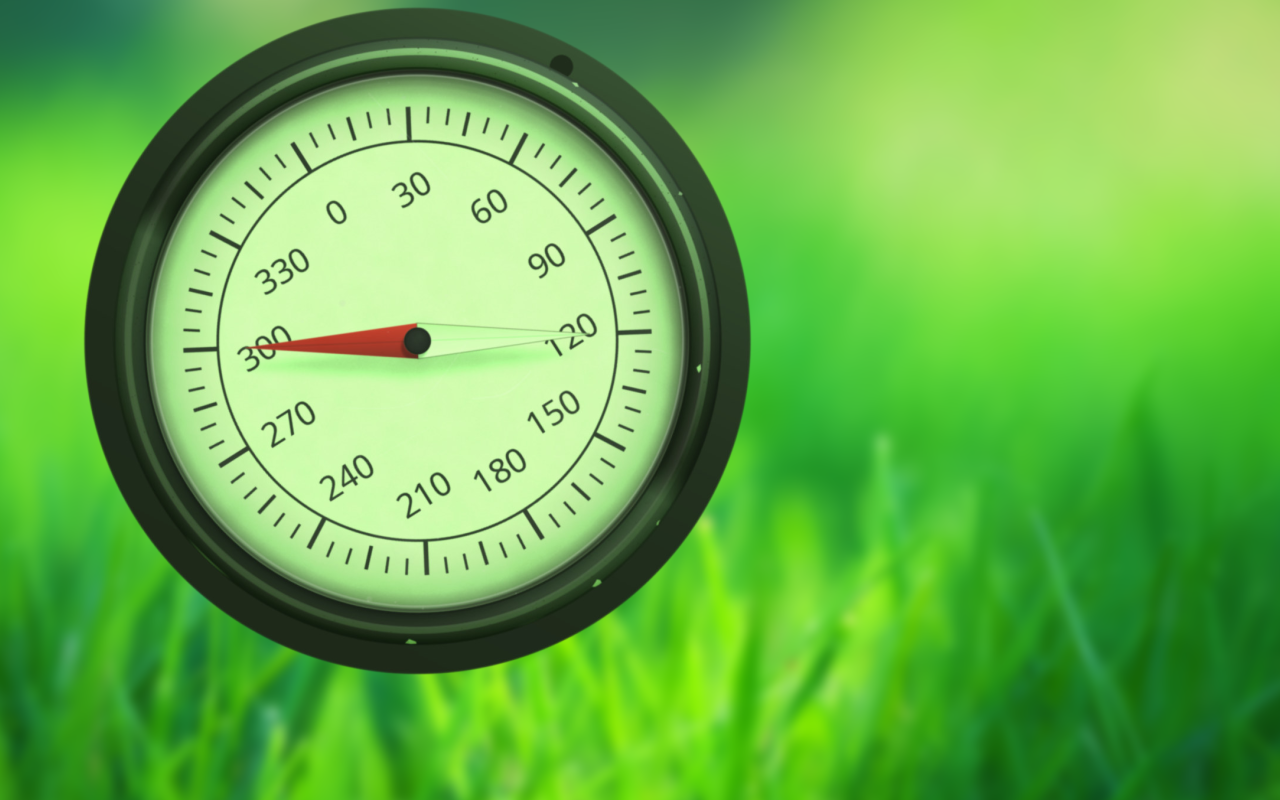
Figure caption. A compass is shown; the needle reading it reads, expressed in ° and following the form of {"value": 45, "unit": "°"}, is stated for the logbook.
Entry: {"value": 300, "unit": "°"}
